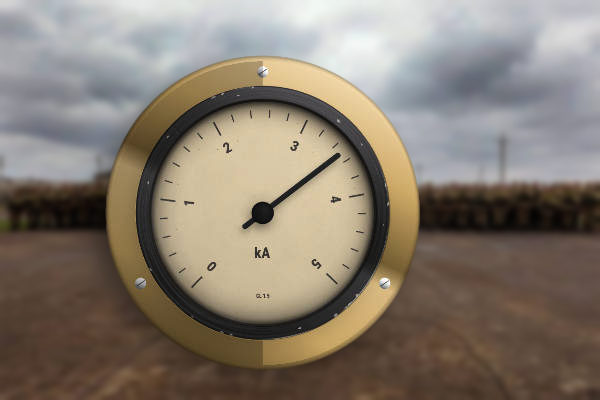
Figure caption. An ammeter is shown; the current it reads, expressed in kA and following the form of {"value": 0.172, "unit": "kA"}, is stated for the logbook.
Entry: {"value": 3.5, "unit": "kA"}
